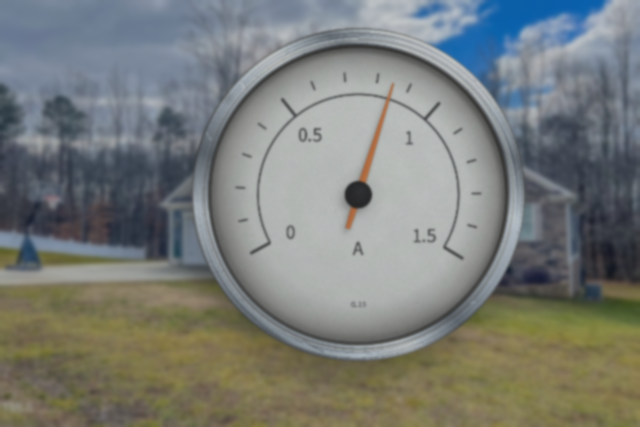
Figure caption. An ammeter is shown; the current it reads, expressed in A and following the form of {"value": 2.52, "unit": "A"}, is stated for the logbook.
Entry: {"value": 0.85, "unit": "A"}
